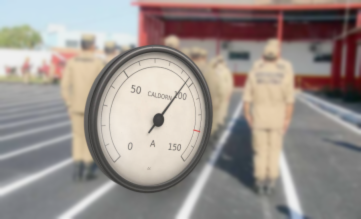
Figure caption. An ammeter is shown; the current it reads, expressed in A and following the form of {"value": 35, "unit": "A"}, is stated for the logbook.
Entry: {"value": 95, "unit": "A"}
